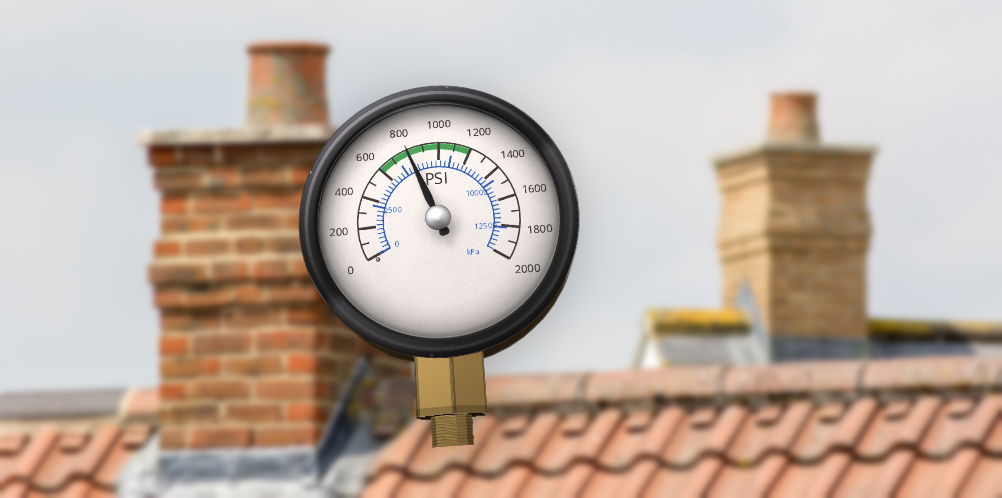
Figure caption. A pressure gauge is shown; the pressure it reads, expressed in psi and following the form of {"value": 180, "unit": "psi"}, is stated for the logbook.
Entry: {"value": 800, "unit": "psi"}
